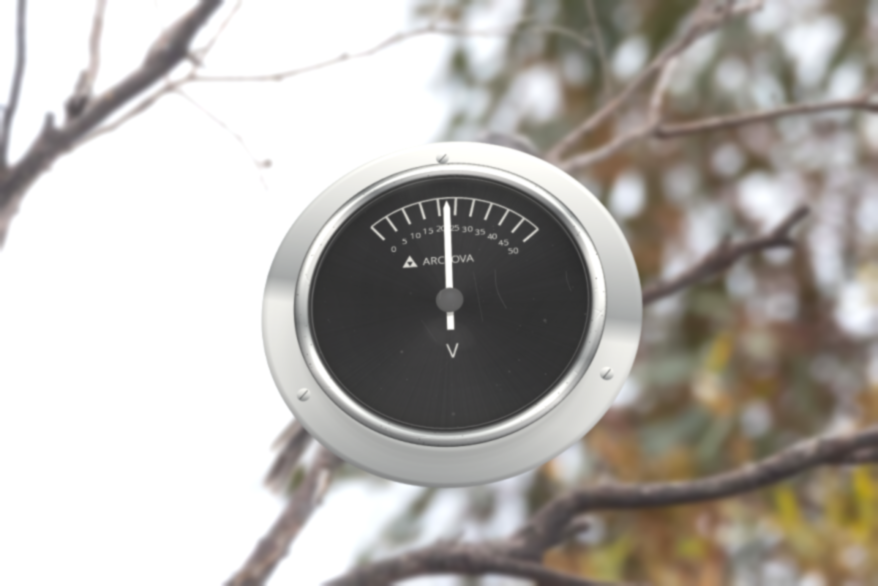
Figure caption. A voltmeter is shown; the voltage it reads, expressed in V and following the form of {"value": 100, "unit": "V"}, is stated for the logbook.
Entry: {"value": 22.5, "unit": "V"}
